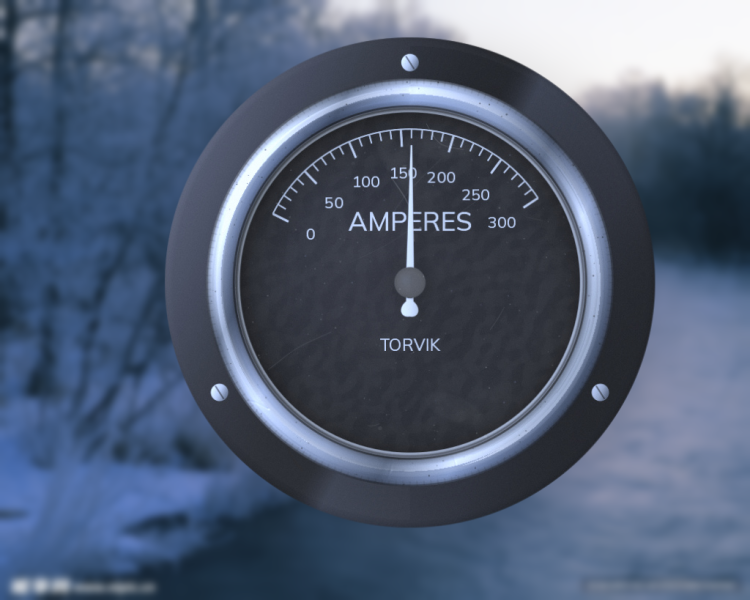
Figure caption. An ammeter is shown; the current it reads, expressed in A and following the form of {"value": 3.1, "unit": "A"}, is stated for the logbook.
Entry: {"value": 160, "unit": "A"}
